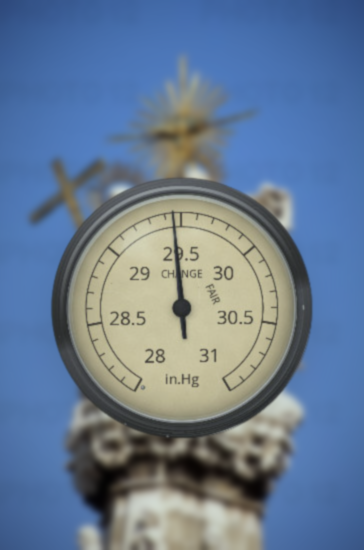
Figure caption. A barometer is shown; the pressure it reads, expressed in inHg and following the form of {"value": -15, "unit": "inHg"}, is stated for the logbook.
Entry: {"value": 29.45, "unit": "inHg"}
